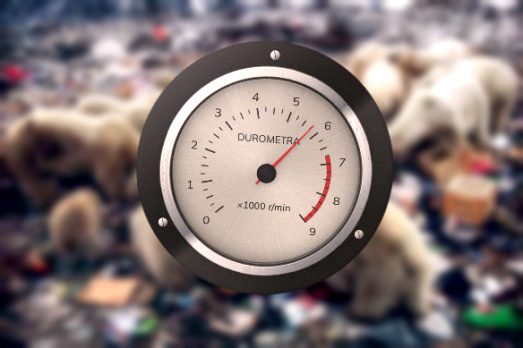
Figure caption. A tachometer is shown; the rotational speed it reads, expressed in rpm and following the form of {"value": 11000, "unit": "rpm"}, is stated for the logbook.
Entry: {"value": 5750, "unit": "rpm"}
